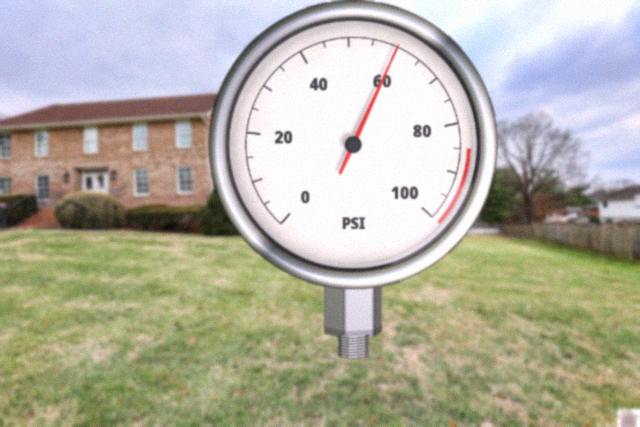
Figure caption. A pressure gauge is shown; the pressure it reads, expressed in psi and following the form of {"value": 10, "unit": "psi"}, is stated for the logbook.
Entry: {"value": 60, "unit": "psi"}
